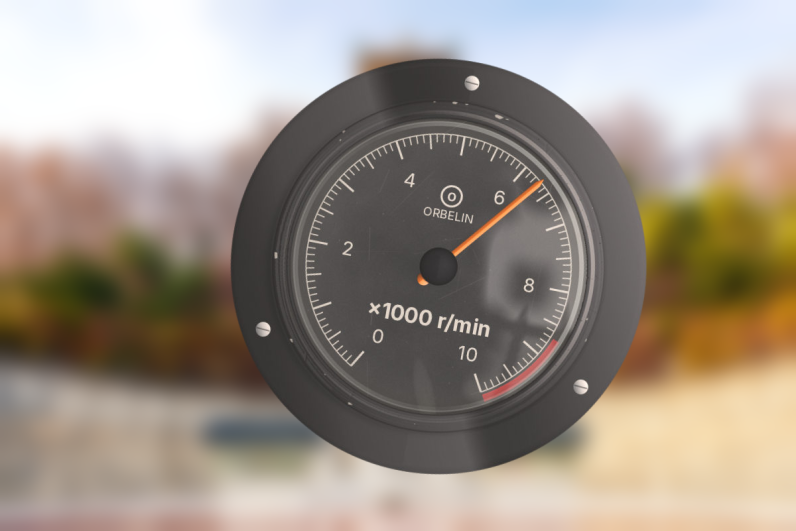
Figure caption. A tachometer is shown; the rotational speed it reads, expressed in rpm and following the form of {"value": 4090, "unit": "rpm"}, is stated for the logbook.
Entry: {"value": 6300, "unit": "rpm"}
